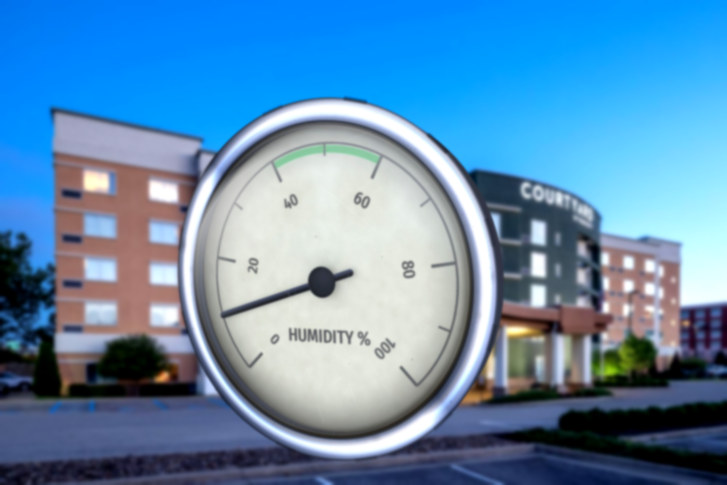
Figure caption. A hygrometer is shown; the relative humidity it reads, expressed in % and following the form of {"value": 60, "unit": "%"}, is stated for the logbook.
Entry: {"value": 10, "unit": "%"}
